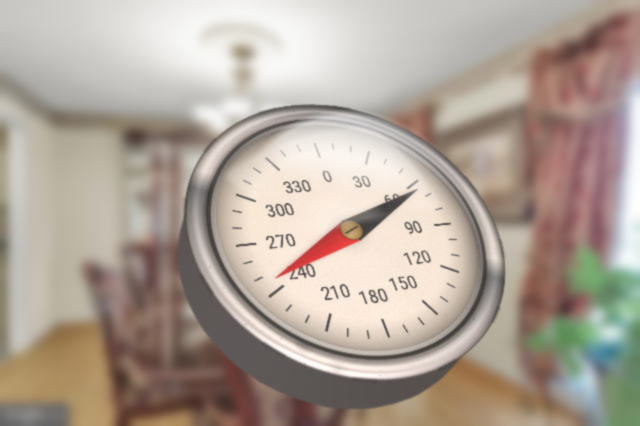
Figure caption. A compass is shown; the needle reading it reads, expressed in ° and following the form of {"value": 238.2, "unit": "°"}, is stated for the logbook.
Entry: {"value": 245, "unit": "°"}
